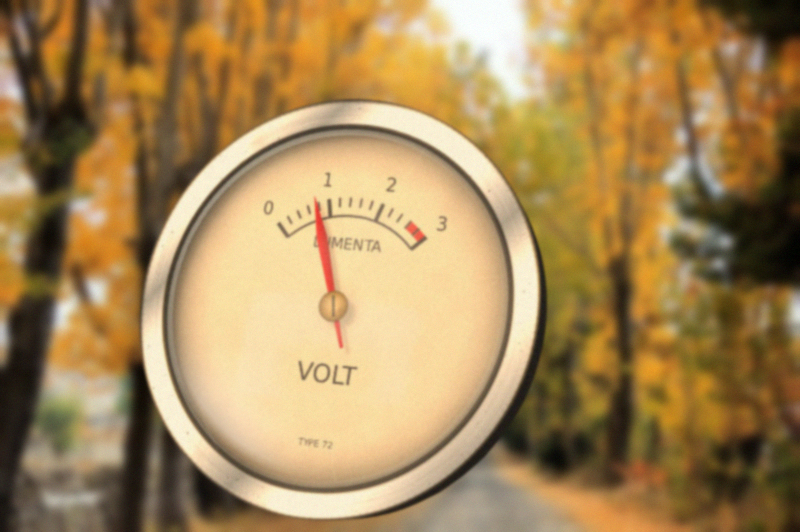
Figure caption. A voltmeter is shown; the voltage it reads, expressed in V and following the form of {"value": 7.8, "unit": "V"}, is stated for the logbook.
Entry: {"value": 0.8, "unit": "V"}
